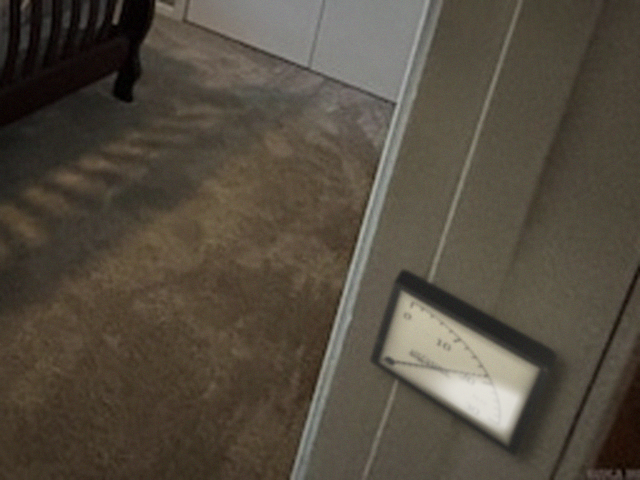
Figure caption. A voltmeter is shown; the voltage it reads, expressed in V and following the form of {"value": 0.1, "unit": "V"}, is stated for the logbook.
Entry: {"value": 18, "unit": "V"}
